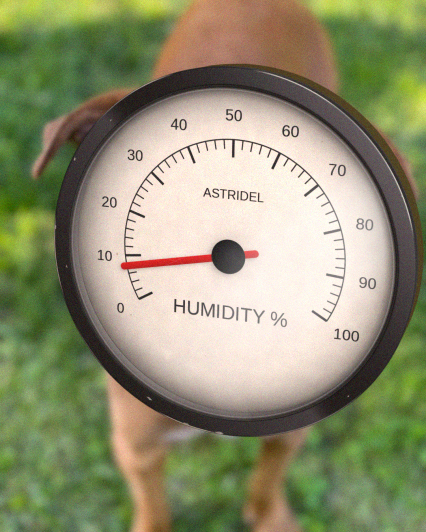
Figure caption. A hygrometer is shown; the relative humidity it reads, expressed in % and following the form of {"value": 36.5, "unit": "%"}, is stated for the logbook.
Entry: {"value": 8, "unit": "%"}
